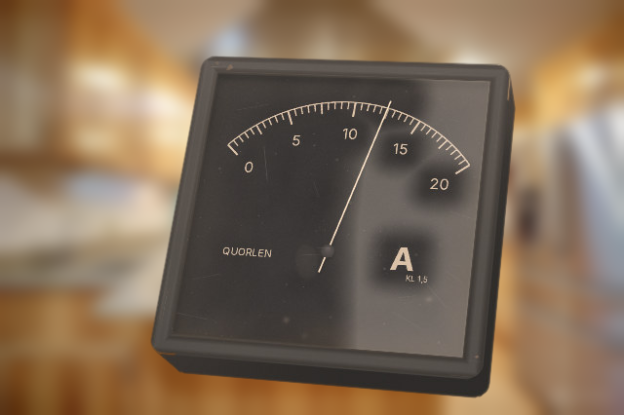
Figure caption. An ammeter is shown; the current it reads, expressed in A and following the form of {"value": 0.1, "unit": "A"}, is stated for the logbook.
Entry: {"value": 12.5, "unit": "A"}
